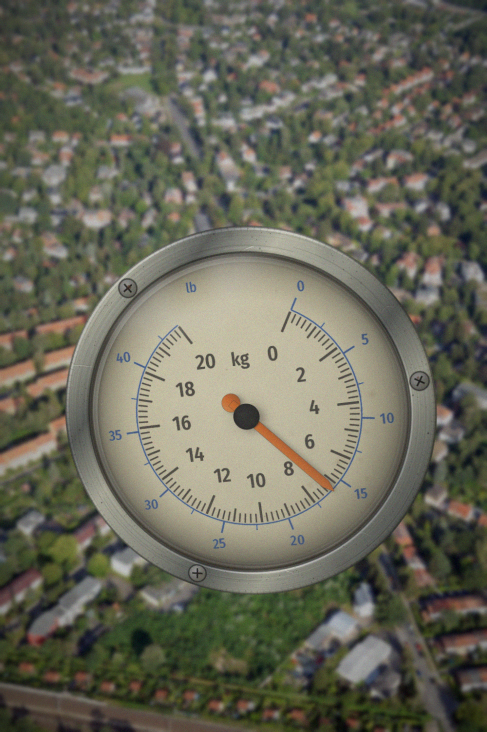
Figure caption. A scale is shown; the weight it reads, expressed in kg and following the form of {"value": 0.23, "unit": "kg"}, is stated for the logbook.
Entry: {"value": 7.2, "unit": "kg"}
